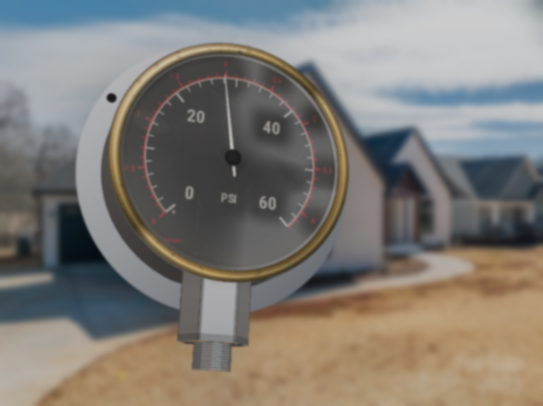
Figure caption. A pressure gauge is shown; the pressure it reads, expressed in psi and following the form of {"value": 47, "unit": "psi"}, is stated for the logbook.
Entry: {"value": 28, "unit": "psi"}
